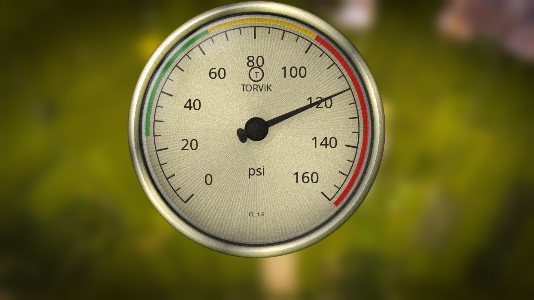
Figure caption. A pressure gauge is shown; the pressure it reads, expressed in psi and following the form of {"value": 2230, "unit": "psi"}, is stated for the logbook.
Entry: {"value": 120, "unit": "psi"}
